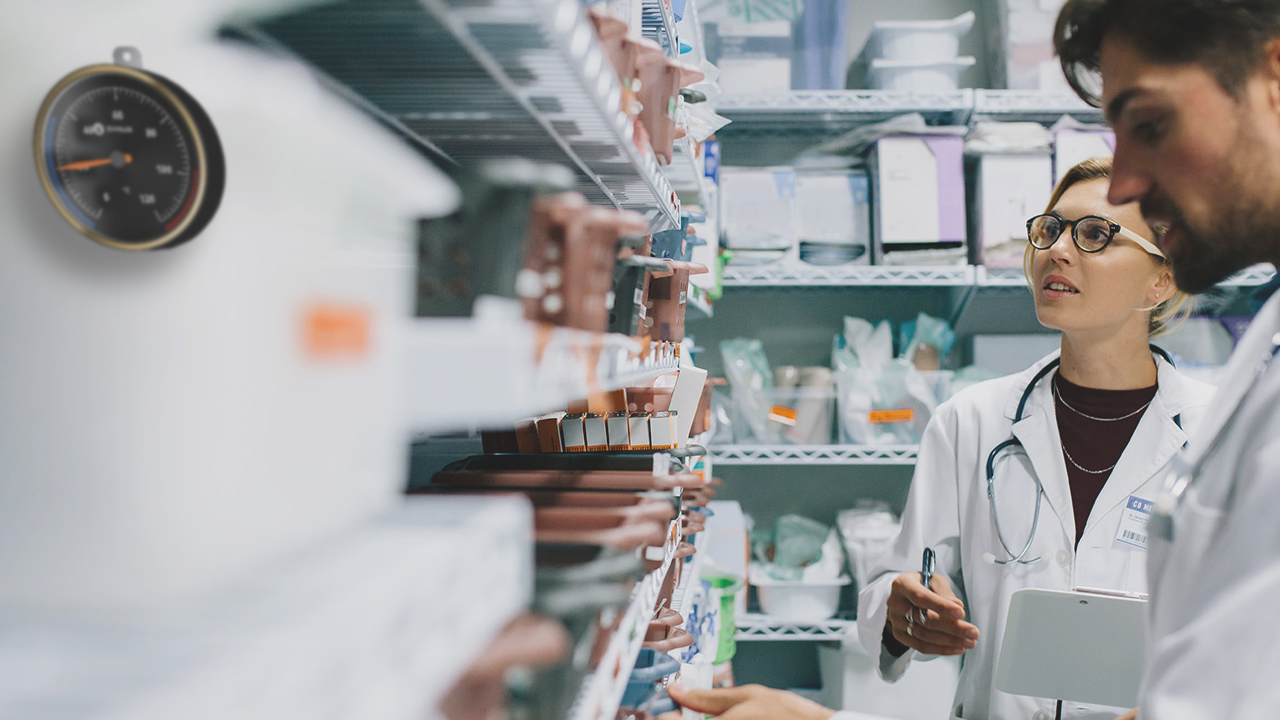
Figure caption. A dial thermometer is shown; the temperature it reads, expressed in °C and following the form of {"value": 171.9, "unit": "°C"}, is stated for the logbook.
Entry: {"value": 20, "unit": "°C"}
